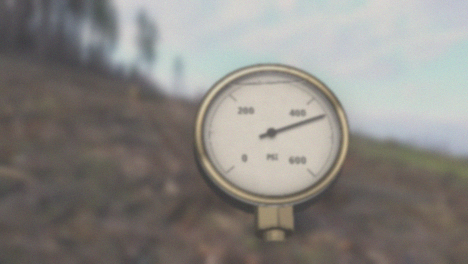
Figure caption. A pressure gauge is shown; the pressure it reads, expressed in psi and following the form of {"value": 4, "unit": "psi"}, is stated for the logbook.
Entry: {"value": 450, "unit": "psi"}
